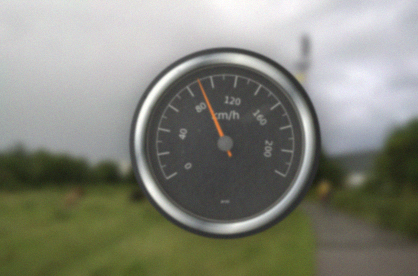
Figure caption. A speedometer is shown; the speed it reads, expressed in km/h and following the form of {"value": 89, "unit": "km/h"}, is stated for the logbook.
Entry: {"value": 90, "unit": "km/h"}
